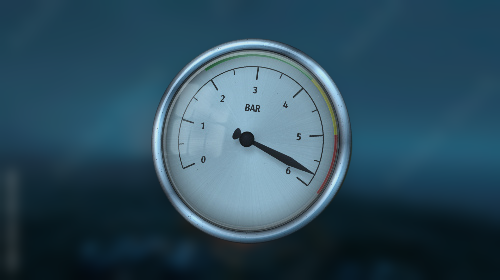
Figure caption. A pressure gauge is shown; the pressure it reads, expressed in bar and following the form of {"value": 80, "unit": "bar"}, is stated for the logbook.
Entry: {"value": 5.75, "unit": "bar"}
